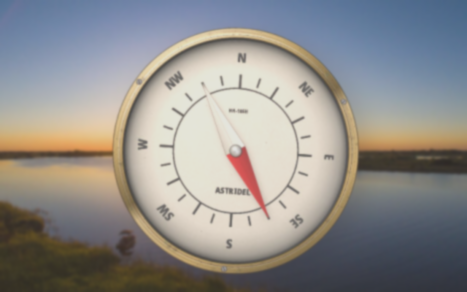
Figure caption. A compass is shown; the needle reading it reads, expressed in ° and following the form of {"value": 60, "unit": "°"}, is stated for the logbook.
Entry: {"value": 150, "unit": "°"}
